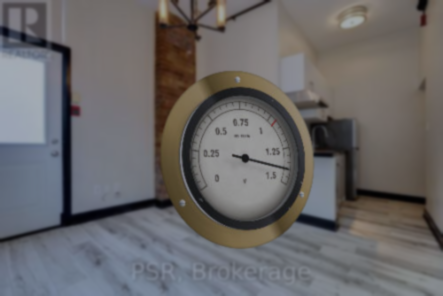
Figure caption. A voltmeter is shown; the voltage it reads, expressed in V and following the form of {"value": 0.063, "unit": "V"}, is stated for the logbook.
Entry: {"value": 1.4, "unit": "V"}
